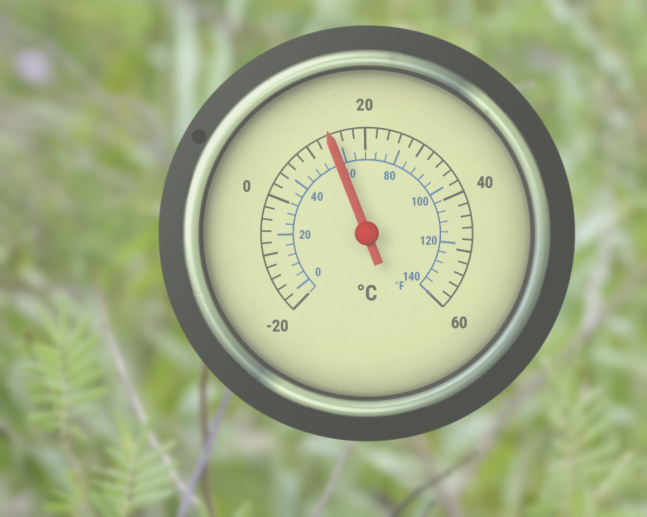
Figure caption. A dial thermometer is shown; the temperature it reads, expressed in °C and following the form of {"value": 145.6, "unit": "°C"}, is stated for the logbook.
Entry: {"value": 14, "unit": "°C"}
